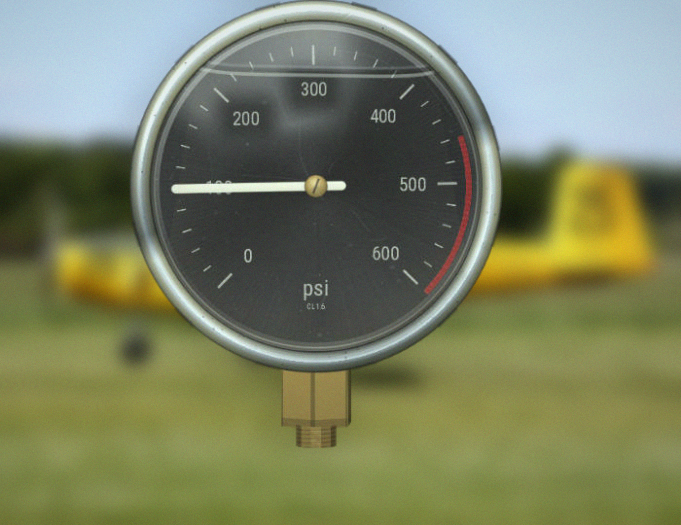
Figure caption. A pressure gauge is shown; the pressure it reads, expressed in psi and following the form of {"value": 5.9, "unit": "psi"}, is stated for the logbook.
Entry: {"value": 100, "unit": "psi"}
